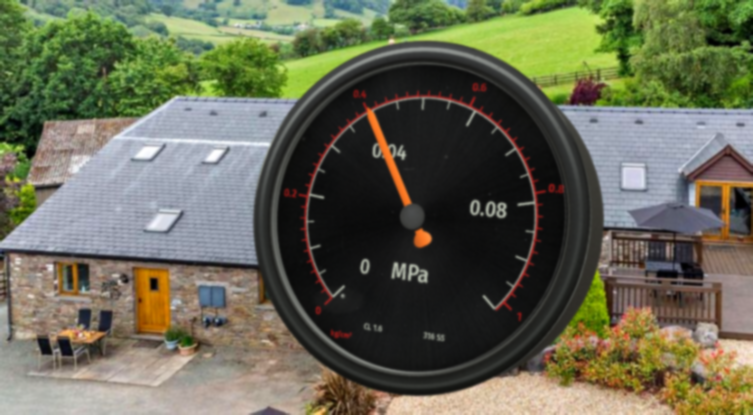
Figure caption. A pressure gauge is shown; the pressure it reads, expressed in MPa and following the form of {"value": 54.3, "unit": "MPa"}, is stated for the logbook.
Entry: {"value": 0.04, "unit": "MPa"}
